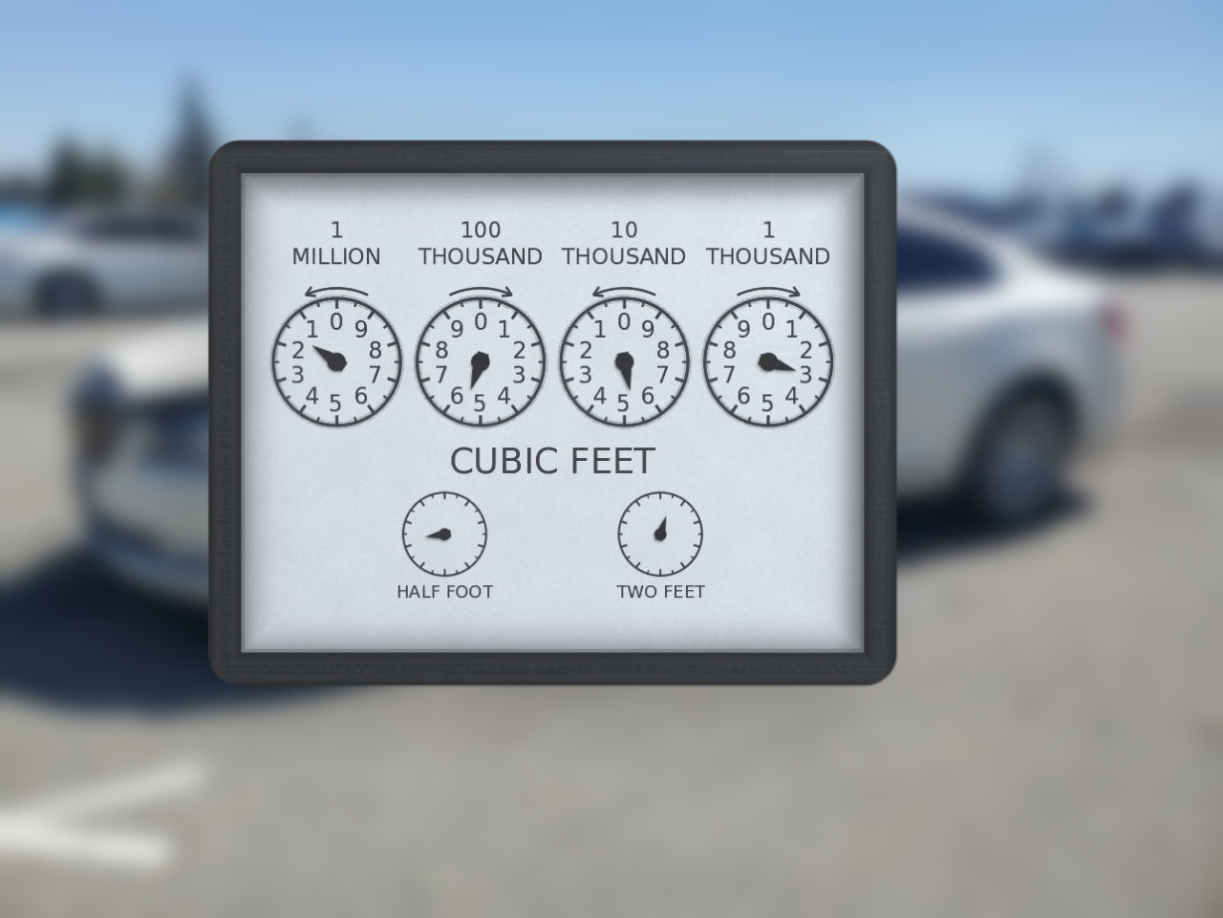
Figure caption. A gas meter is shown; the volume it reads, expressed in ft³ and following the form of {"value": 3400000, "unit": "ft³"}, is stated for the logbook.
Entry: {"value": 155300, "unit": "ft³"}
